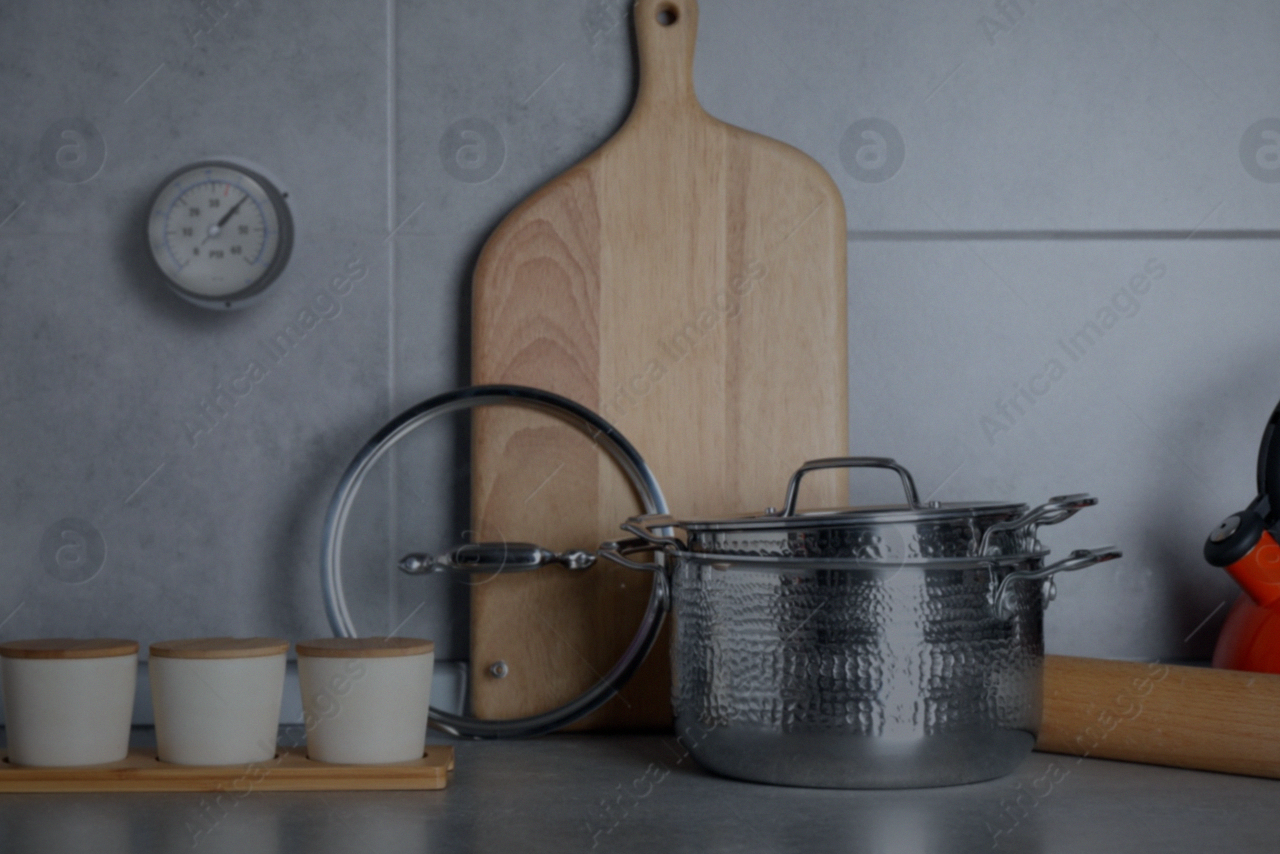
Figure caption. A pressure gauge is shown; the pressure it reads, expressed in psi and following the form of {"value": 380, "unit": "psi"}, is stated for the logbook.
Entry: {"value": 40, "unit": "psi"}
